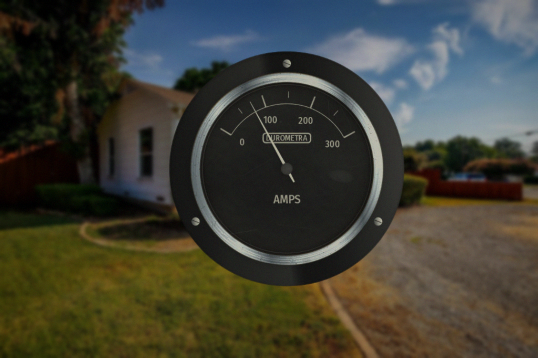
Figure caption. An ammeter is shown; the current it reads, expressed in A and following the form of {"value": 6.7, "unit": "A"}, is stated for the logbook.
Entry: {"value": 75, "unit": "A"}
